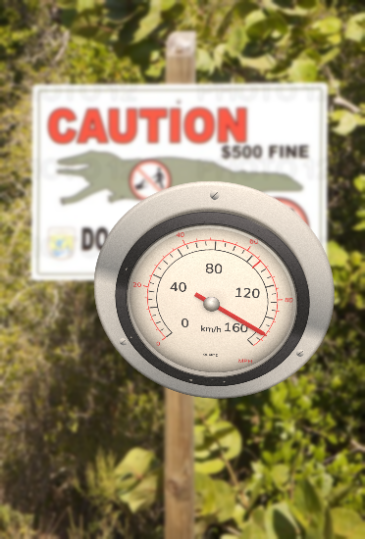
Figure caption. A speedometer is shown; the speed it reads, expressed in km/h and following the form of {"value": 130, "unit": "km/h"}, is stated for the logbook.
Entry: {"value": 150, "unit": "km/h"}
